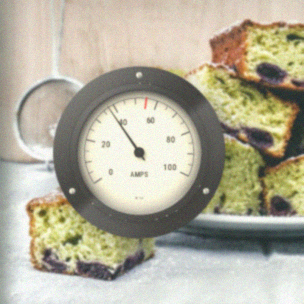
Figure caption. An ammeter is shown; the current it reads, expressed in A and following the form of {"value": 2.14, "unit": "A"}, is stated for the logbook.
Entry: {"value": 37.5, "unit": "A"}
